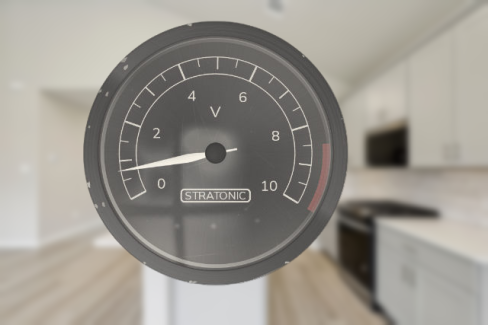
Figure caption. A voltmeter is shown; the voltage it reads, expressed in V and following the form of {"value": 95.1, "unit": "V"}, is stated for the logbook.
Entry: {"value": 0.75, "unit": "V"}
